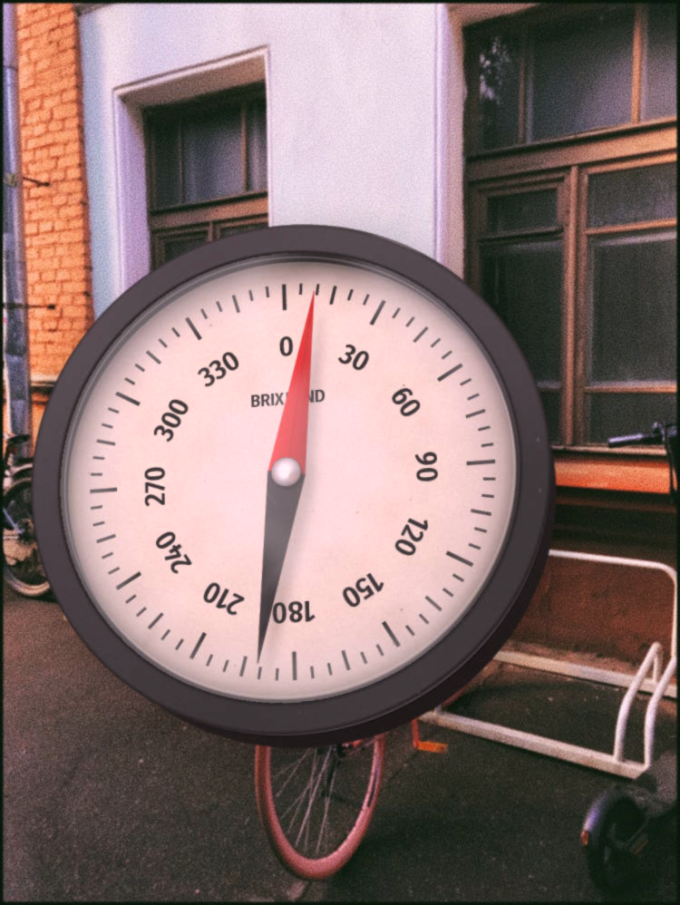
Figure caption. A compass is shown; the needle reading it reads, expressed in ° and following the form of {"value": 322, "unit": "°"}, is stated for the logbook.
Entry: {"value": 10, "unit": "°"}
